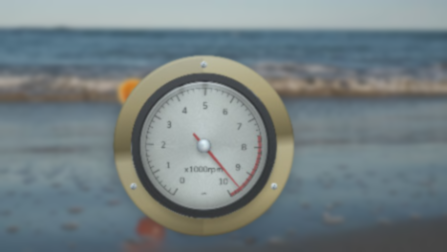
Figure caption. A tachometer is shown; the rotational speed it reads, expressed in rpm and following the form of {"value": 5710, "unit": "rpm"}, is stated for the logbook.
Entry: {"value": 9600, "unit": "rpm"}
